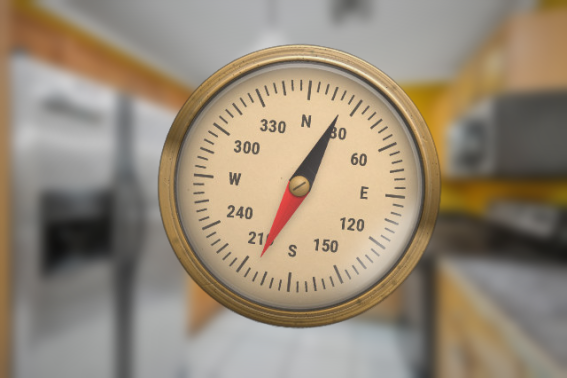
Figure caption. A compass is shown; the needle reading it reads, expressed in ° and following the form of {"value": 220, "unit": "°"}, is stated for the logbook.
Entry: {"value": 202.5, "unit": "°"}
